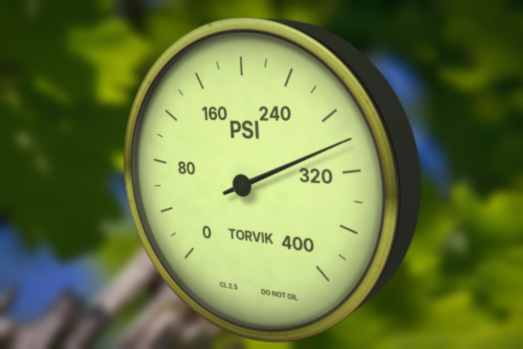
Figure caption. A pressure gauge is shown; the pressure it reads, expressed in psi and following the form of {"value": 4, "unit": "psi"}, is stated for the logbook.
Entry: {"value": 300, "unit": "psi"}
